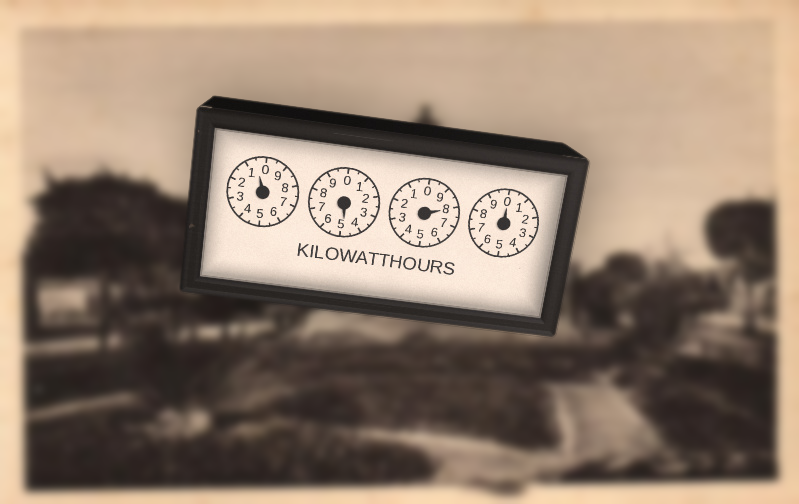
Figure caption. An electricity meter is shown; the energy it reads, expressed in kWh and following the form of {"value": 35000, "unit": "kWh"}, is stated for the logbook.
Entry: {"value": 480, "unit": "kWh"}
